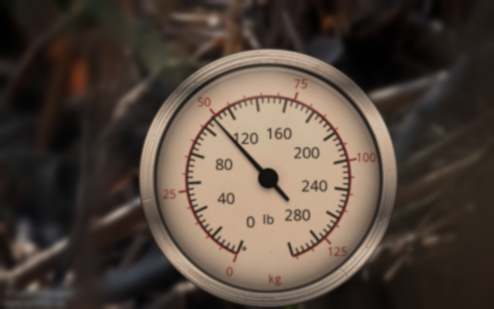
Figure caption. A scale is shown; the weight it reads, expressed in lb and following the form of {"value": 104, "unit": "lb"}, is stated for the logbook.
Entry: {"value": 108, "unit": "lb"}
